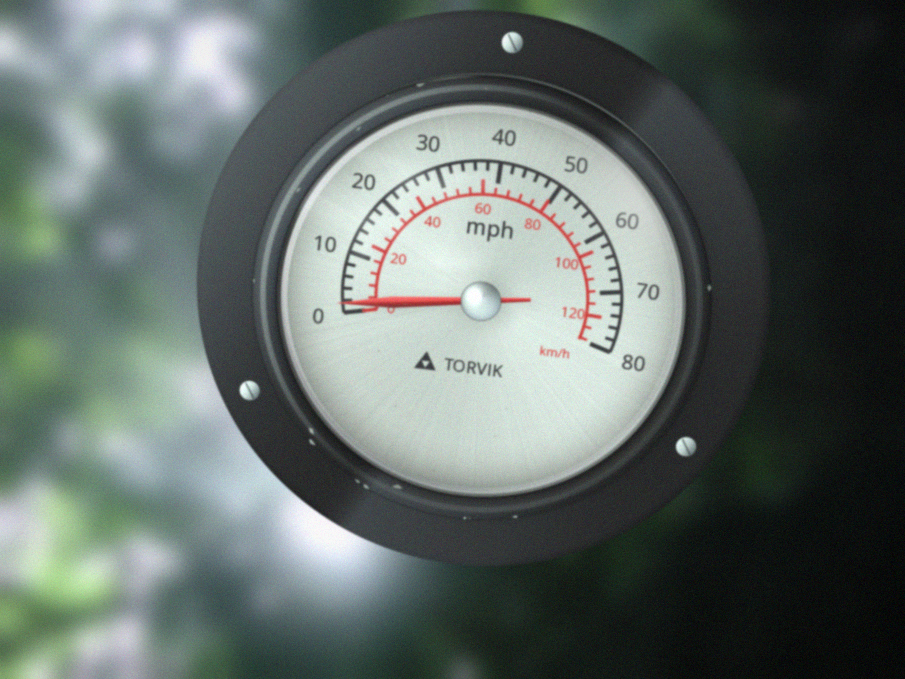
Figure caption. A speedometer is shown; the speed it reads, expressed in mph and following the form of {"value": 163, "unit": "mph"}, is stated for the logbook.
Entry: {"value": 2, "unit": "mph"}
